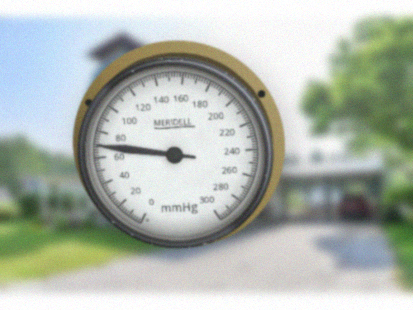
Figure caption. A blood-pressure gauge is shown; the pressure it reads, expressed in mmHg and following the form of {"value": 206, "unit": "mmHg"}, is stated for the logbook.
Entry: {"value": 70, "unit": "mmHg"}
